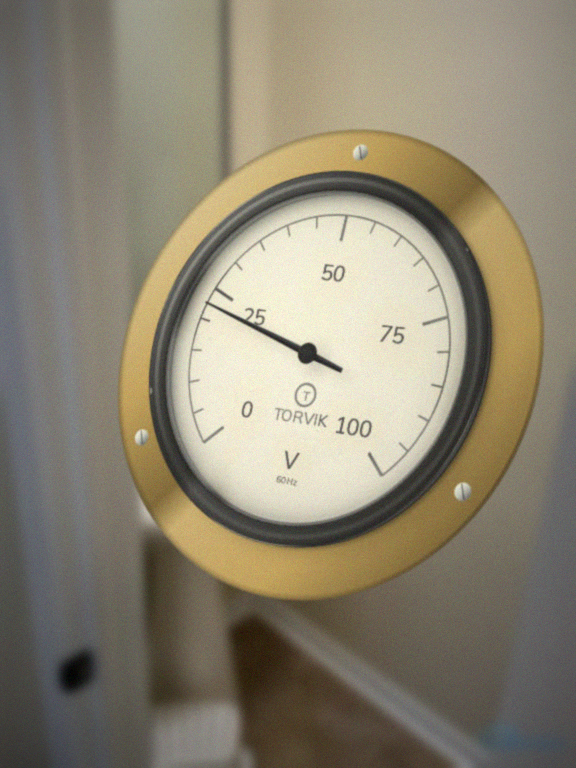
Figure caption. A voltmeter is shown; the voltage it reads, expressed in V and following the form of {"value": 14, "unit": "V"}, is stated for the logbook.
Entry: {"value": 22.5, "unit": "V"}
